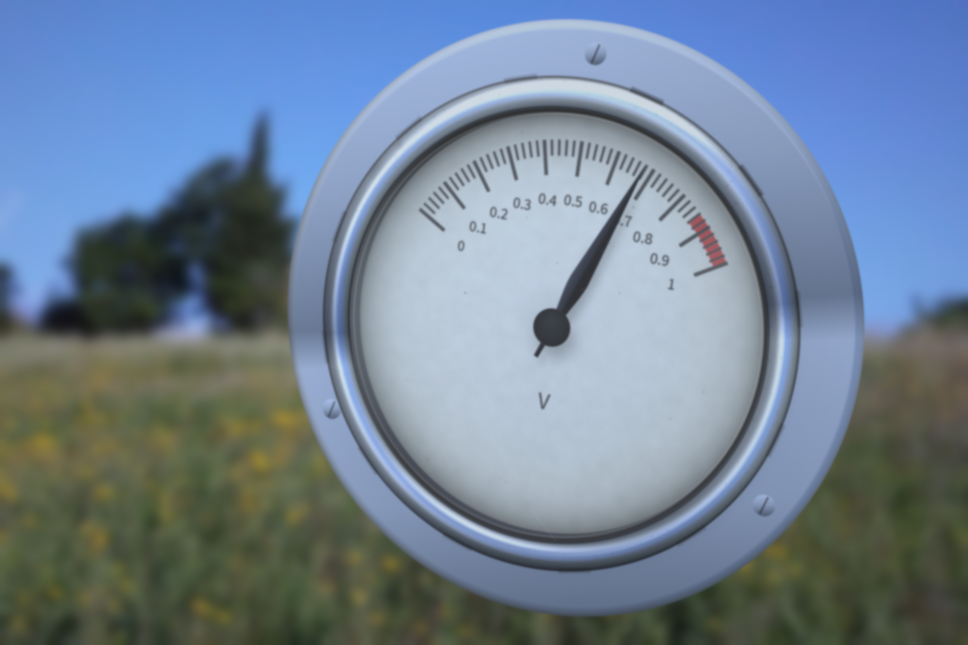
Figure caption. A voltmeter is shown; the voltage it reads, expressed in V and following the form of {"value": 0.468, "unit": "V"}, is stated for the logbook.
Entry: {"value": 0.68, "unit": "V"}
